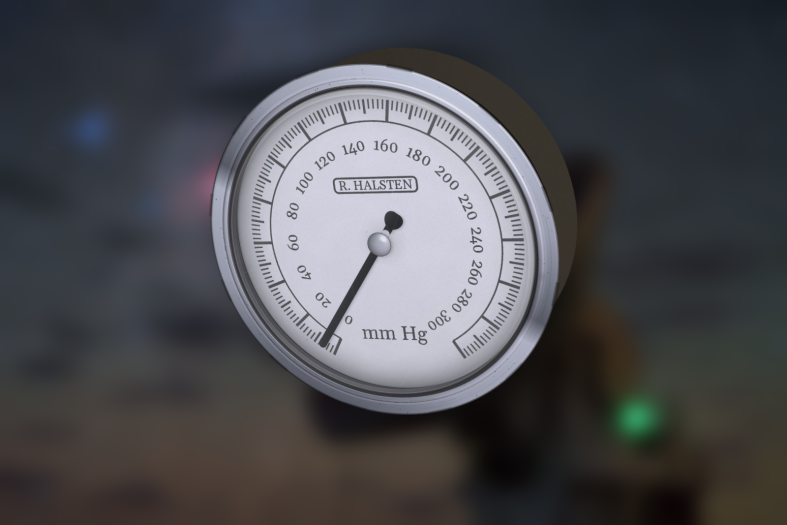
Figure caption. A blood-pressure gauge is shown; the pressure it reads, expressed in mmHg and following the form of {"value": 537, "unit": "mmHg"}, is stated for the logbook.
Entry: {"value": 6, "unit": "mmHg"}
